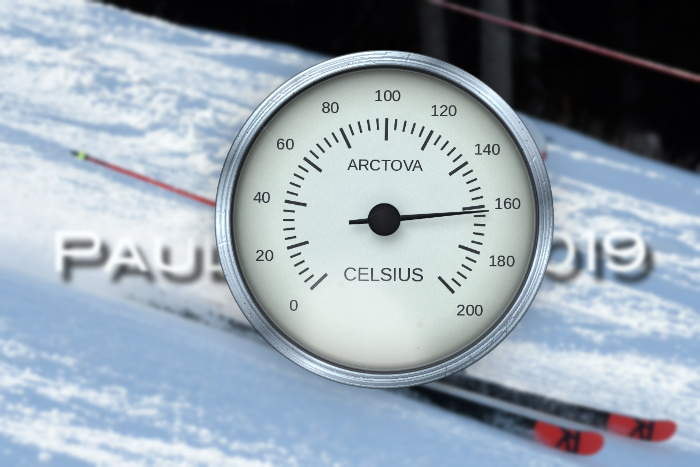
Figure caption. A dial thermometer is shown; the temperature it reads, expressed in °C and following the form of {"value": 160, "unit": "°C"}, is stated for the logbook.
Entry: {"value": 162, "unit": "°C"}
